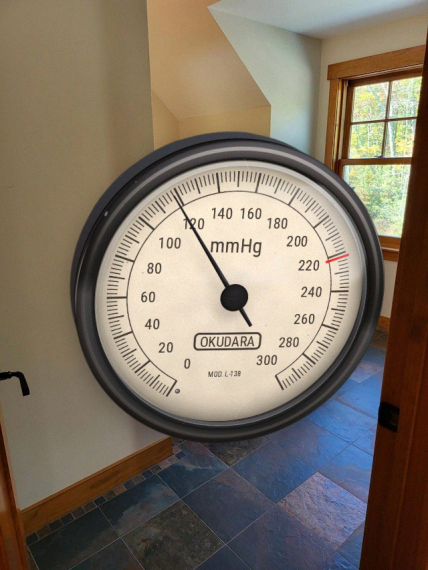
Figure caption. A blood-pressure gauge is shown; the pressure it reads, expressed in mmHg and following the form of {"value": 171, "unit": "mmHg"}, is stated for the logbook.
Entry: {"value": 118, "unit": "mmHg"}
